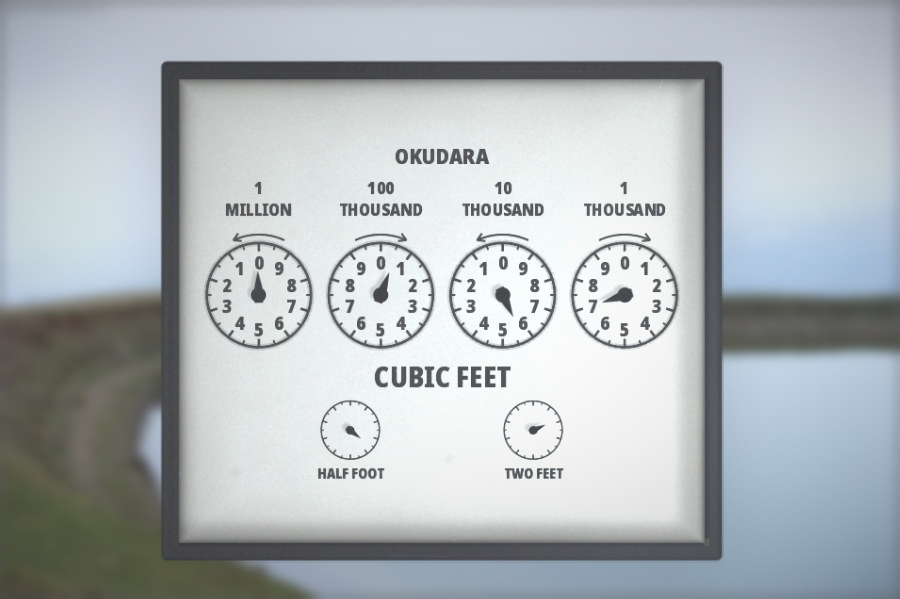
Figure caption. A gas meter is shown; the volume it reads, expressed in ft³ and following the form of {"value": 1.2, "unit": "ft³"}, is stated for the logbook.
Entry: {"value": 5700, "unit": "ft³"}
